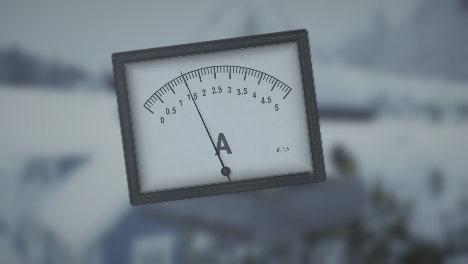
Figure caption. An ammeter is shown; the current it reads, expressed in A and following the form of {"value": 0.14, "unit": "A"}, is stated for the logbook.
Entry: {"value": 1.5, "unit": "A"}
